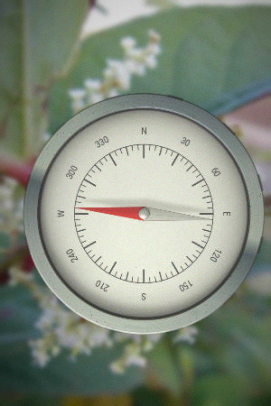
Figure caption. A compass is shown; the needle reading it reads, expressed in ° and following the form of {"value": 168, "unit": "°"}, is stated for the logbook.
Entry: {"value": 275, "unit": "°"}
